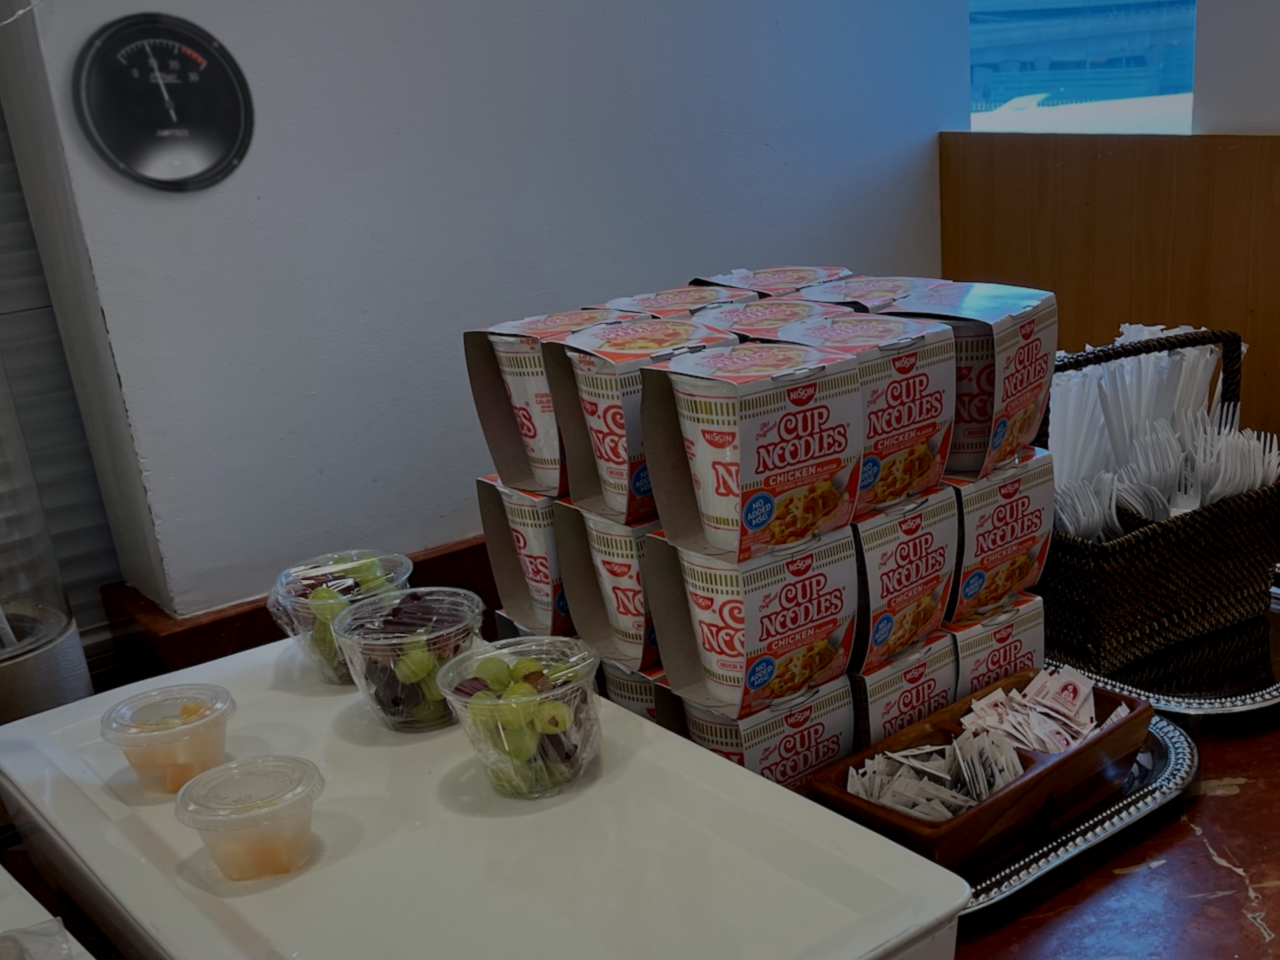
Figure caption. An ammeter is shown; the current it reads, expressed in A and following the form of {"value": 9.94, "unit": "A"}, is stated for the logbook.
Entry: {"value": 10, "unit": "A"}
